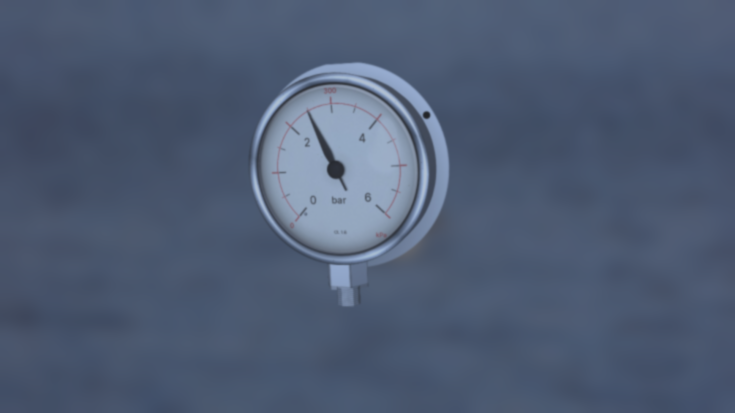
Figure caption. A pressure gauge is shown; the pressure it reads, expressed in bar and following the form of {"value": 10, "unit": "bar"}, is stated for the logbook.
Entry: {"value": 2.5, "unit": "bar"}
